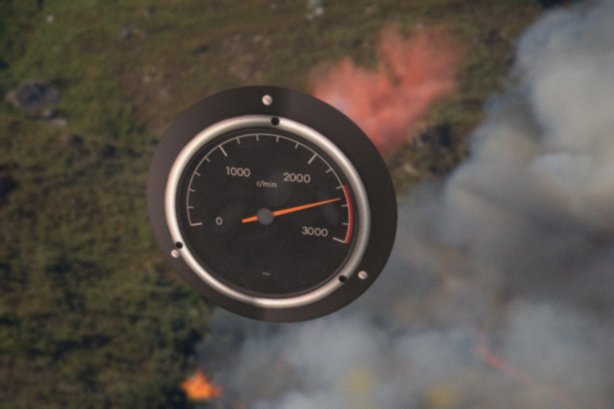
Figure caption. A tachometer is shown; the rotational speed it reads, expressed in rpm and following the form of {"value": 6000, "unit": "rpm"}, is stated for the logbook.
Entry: {"value": 2500, "unit": "rpm"}
